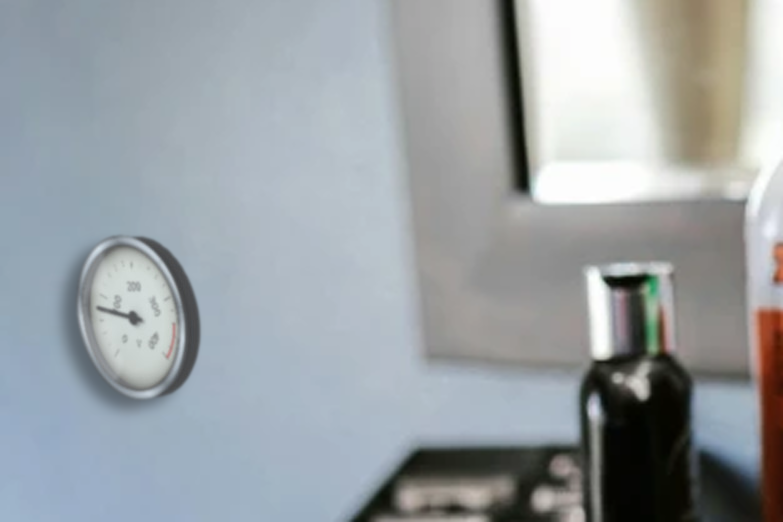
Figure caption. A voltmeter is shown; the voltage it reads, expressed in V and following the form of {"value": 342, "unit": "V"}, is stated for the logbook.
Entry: {"value": 80, "unit": "V"}
